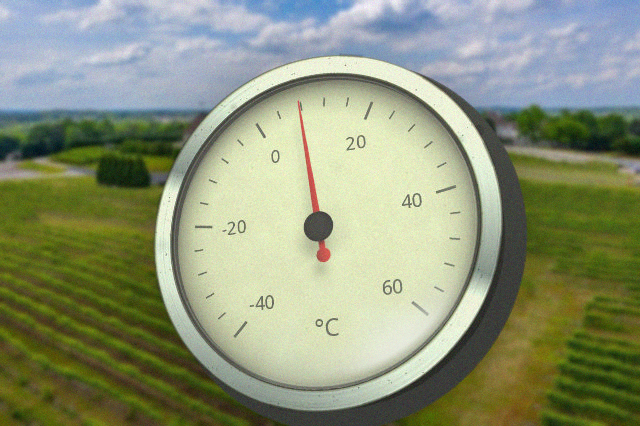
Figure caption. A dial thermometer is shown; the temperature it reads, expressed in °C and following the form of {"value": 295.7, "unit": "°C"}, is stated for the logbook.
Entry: {"value": 8, "unit": "°C"}
